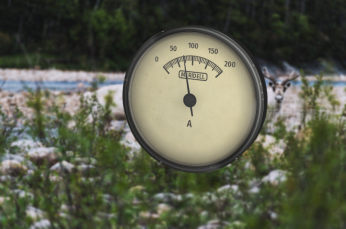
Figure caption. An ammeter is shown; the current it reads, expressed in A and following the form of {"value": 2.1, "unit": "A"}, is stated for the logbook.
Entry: {"value": 75, "unit": "A"}
